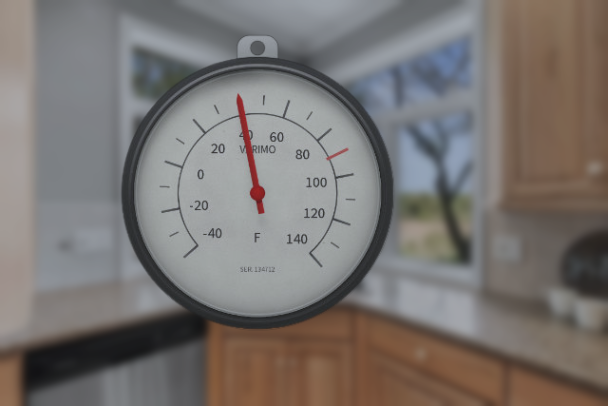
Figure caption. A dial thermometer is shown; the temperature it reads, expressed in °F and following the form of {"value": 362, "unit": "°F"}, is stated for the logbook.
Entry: {"value": 40, "unit": "°F"}
